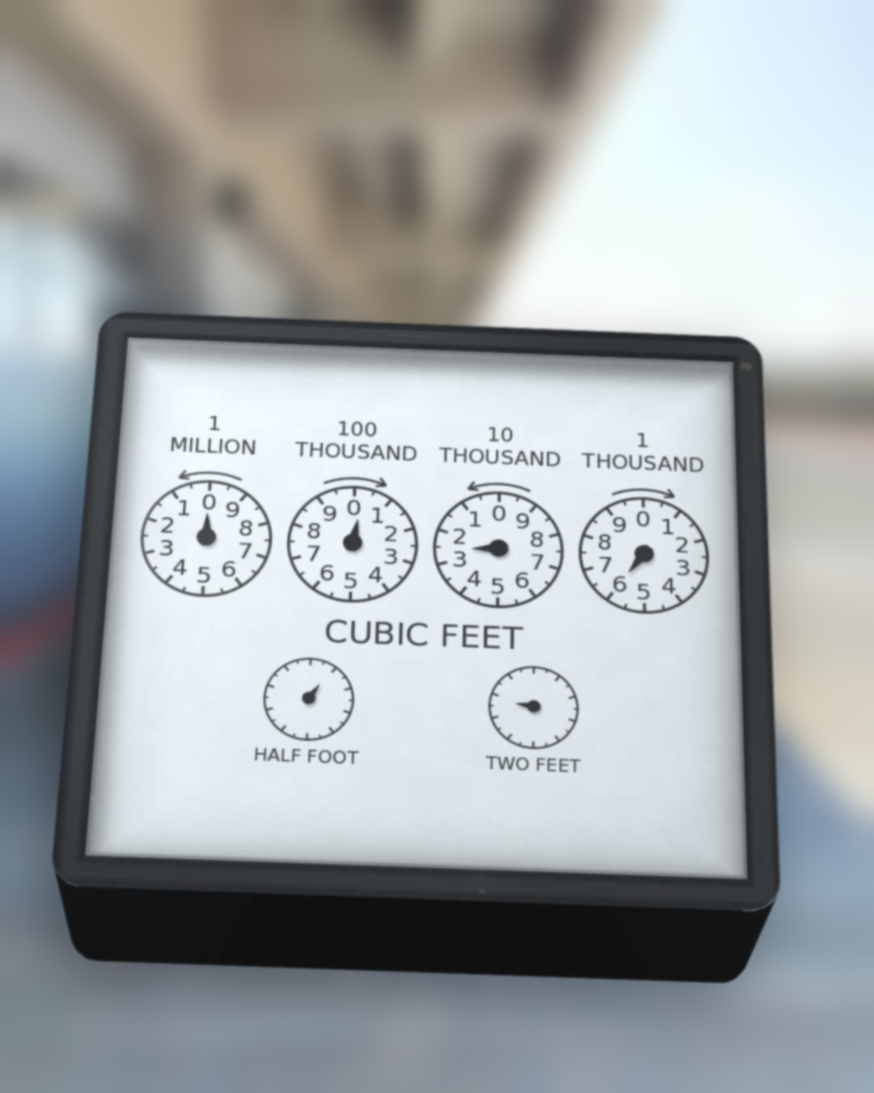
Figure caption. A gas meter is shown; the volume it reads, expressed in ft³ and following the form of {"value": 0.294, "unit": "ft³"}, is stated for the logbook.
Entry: {"value": 2600, "unit": "ft³"}
